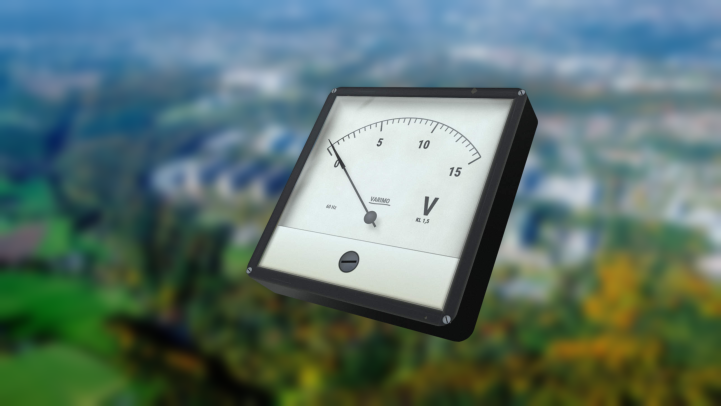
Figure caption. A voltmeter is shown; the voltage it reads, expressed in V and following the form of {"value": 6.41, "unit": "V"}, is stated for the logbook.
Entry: {"value": 0.5, "unit": "V"}
